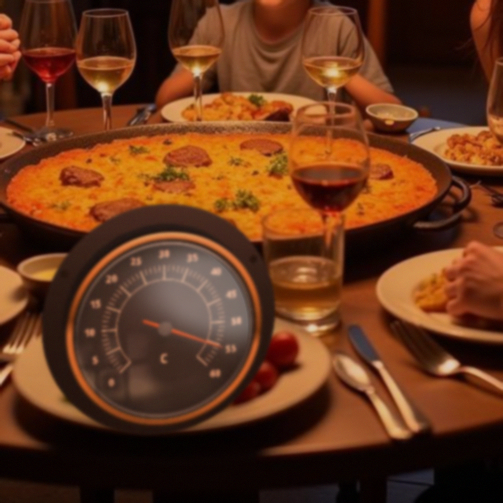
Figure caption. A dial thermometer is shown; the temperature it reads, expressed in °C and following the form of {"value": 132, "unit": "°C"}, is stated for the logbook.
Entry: {"value": 55, "unit": "°C"}
